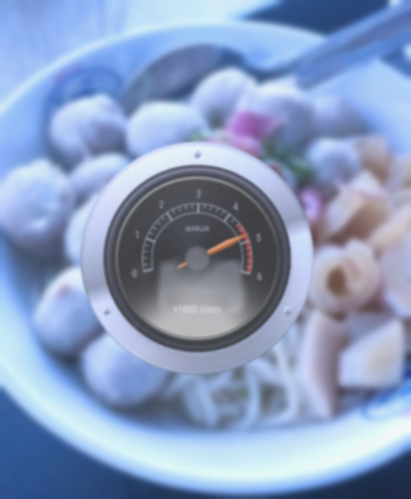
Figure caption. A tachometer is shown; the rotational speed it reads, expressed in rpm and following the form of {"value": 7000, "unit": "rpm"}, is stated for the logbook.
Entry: {"value": 4800, "unit": "rpm"}
